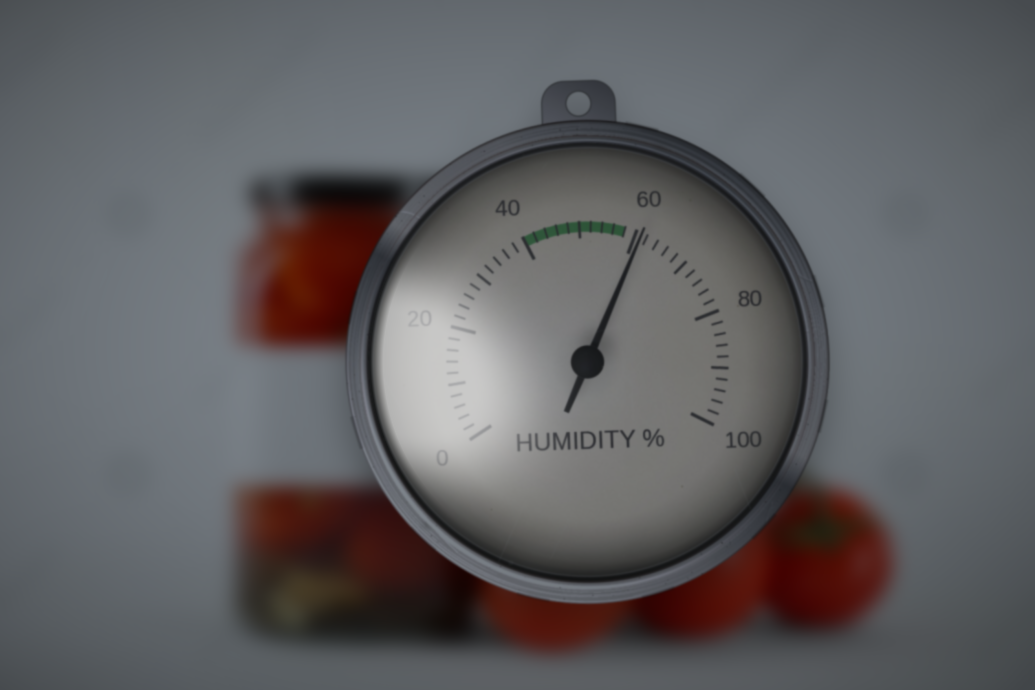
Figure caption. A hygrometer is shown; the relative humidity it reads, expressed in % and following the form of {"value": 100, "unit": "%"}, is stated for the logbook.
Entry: {"value": 61, "unit": "%"}
